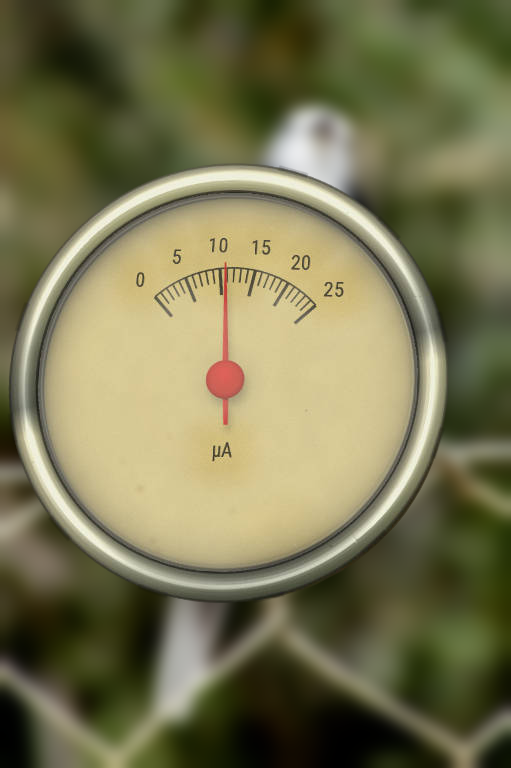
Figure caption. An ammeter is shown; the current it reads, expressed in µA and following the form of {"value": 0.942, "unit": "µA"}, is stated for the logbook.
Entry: {"value": 11, "unit": "µA"}
